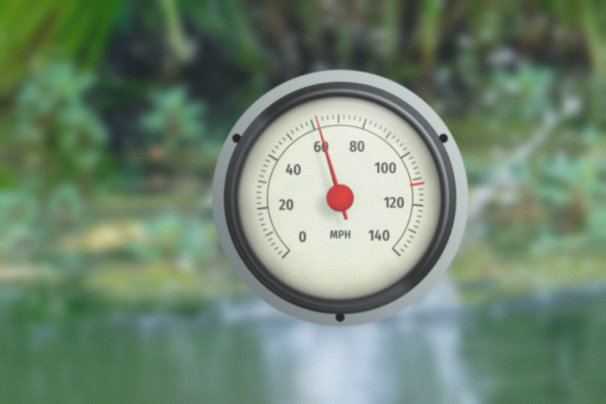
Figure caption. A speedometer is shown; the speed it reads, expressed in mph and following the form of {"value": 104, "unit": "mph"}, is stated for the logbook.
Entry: {"value": 62, "unit": "mph"}
